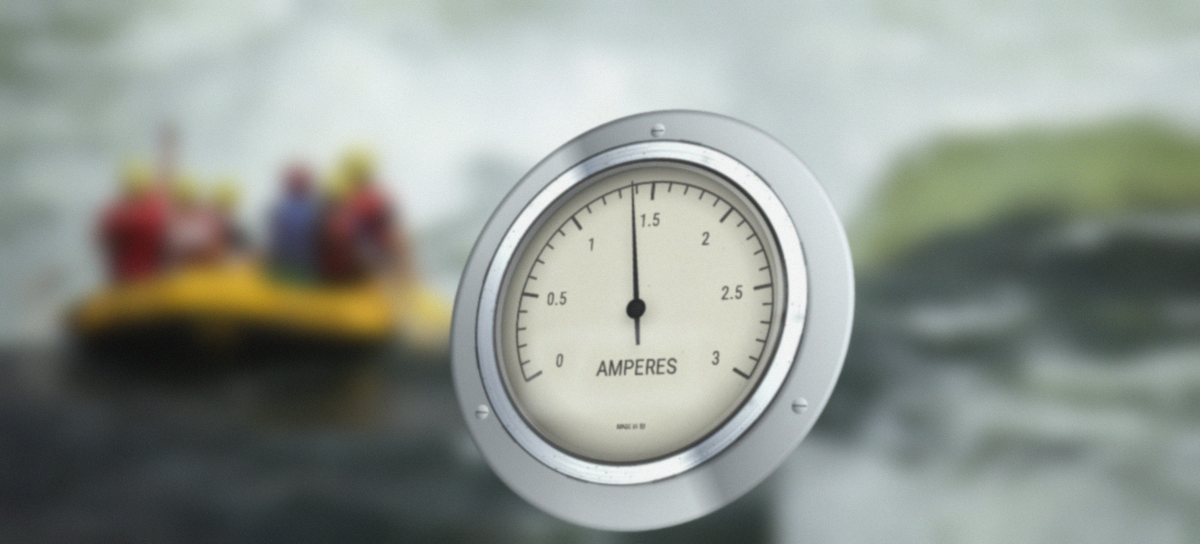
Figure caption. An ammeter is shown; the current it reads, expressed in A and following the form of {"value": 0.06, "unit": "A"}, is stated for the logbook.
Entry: {"value": 1.4, "unit": "A"}
